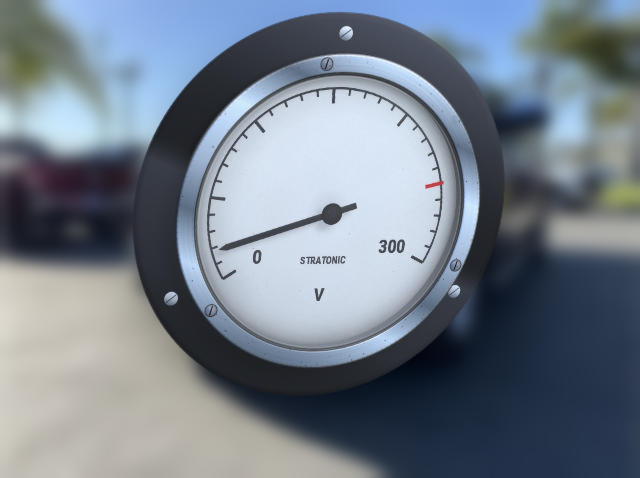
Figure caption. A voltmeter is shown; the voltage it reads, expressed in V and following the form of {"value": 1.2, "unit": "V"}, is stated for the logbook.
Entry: {"value": 20, "unit": "V"}
